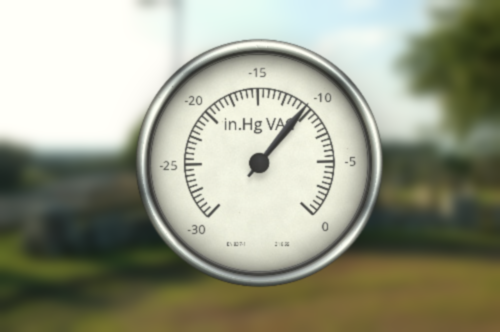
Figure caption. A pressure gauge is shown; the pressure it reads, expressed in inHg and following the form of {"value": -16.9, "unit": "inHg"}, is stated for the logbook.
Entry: {"value": -10.5, "unit": "inHg"}
